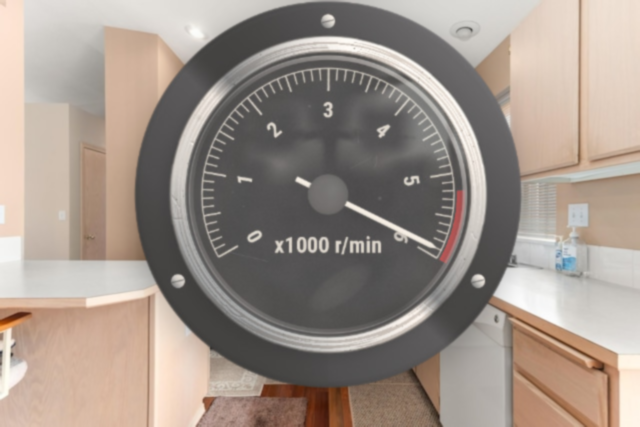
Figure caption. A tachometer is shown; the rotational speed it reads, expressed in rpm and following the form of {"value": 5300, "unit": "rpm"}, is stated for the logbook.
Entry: {"value": 5900, "unit": "rpm"}
